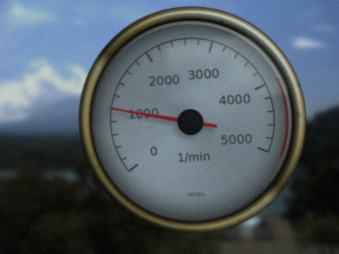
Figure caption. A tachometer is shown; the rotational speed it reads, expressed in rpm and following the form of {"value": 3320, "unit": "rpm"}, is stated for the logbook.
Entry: {"value": 1000, "unit": "rpm"}
